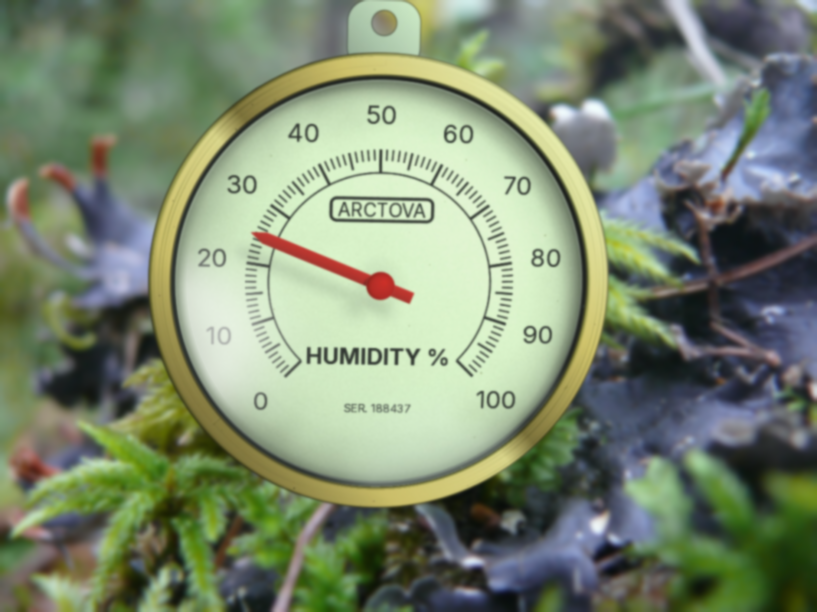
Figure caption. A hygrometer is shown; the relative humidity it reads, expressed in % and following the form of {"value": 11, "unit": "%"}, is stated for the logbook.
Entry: {"value": 25, "unit": "%"}
